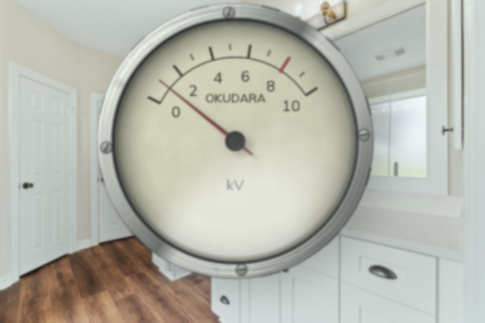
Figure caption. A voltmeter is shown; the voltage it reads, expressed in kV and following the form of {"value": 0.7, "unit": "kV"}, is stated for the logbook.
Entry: {"value": 1, "unit": "kV"}
